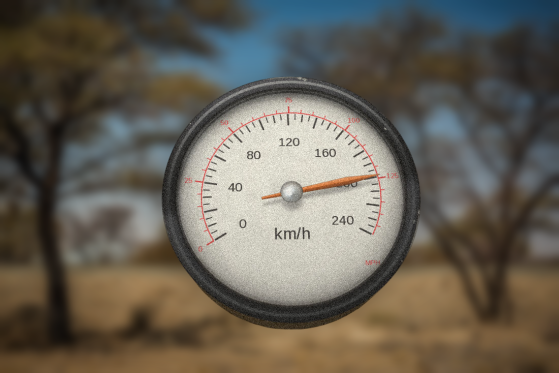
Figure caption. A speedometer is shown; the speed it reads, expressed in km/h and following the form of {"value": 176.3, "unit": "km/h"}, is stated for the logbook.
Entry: {"value": 200, "unit": "km/h"}
